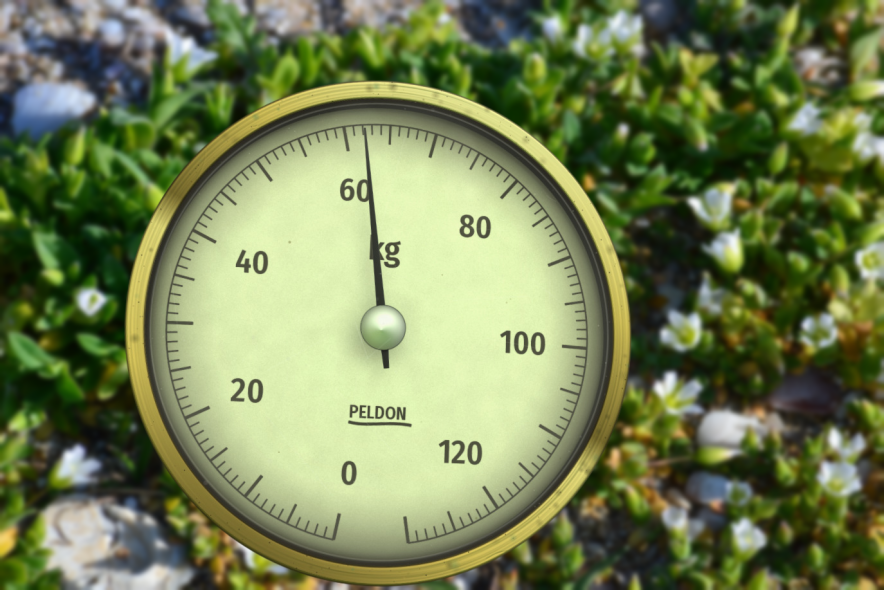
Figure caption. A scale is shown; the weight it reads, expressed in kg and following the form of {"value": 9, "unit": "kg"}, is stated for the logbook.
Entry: {"value": 62, "unit": "kg"}
